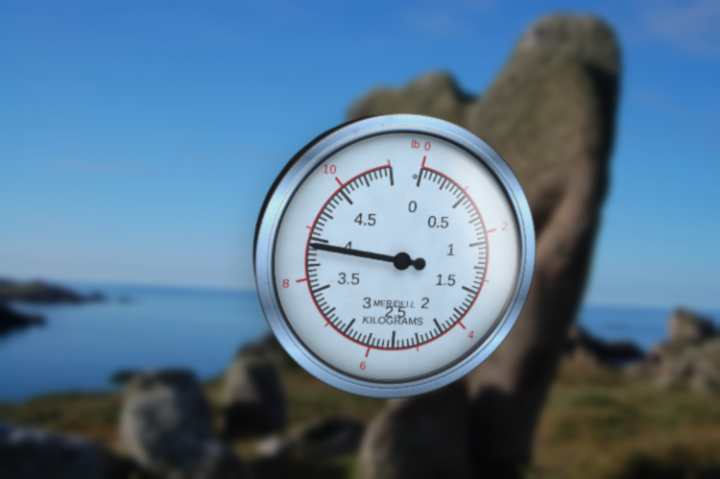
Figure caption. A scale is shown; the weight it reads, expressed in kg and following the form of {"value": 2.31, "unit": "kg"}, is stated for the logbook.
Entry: {"value": 3.95, "unit": "kg"}
